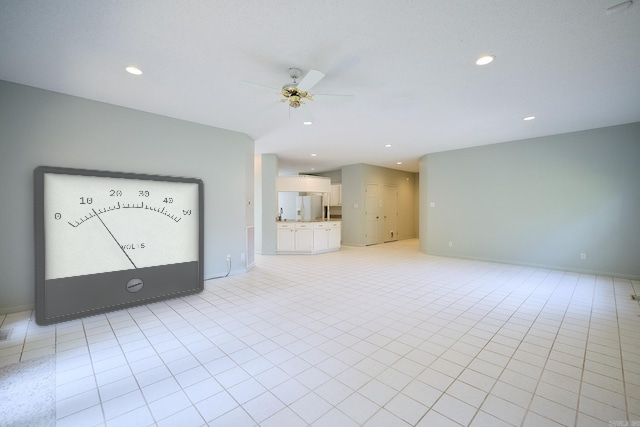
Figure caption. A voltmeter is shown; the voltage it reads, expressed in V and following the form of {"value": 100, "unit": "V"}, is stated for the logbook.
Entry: {"value": 10, "unit": "V"}
